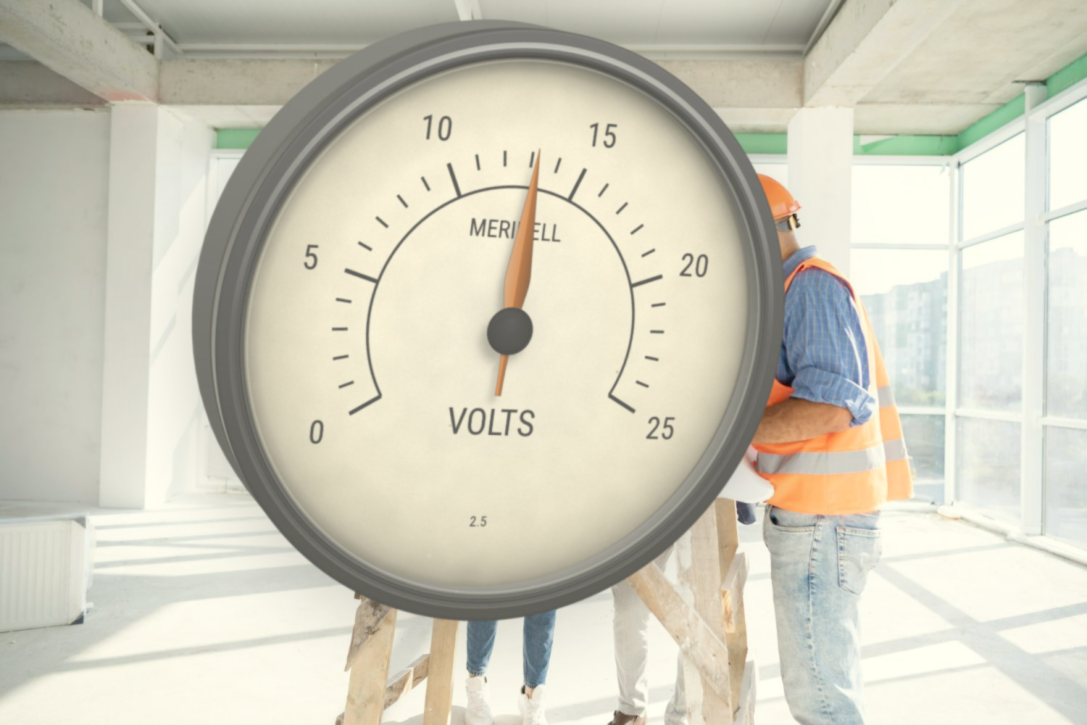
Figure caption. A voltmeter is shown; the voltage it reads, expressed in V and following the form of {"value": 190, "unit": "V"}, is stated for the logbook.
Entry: {"value": 13, "unit": "V"}
